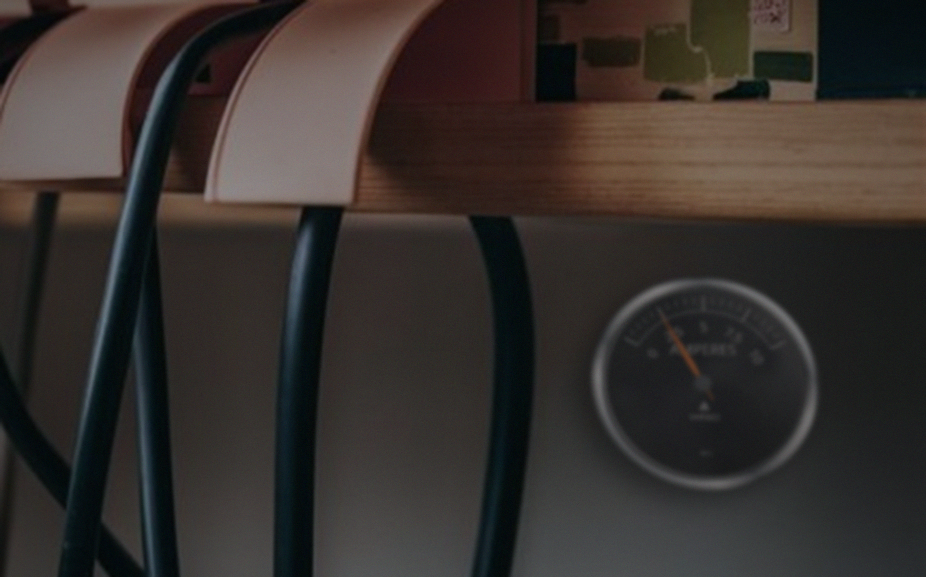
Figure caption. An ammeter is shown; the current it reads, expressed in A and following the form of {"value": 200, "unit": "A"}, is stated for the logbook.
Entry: {"value": 2.5, "unit": "A"}
